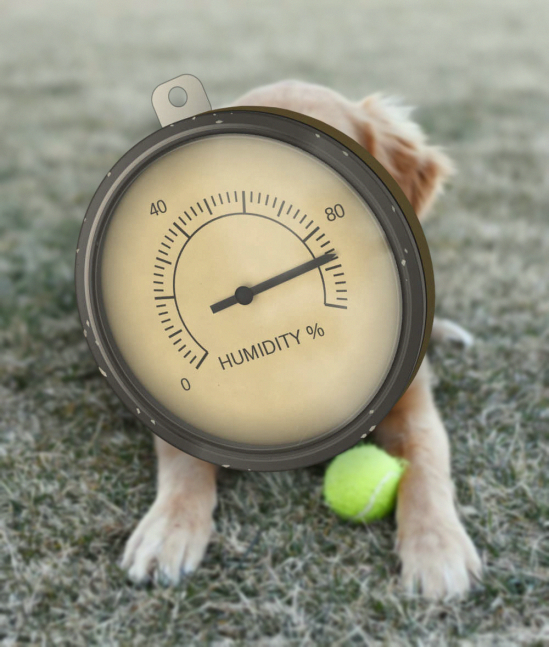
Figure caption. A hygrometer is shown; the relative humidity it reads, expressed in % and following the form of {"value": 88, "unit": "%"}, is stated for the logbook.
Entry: {"value": 87, "unit": "%"}
